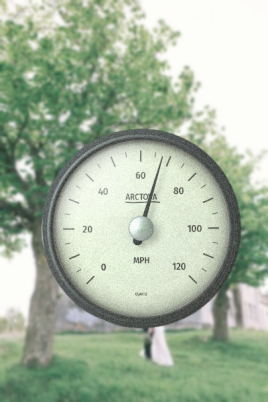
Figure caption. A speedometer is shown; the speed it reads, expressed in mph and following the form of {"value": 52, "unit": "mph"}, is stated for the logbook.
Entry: {"value": 67.5, "unit": "mph"}
